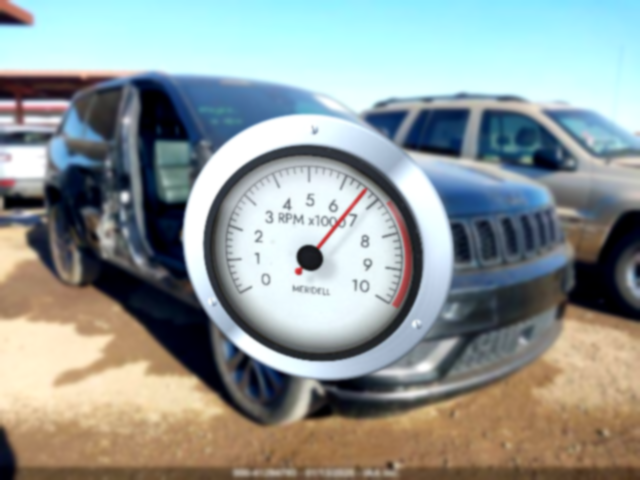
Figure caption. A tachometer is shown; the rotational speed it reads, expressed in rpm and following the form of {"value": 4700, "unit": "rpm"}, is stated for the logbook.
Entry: {"value": 6600, "unit": "rpm"}
